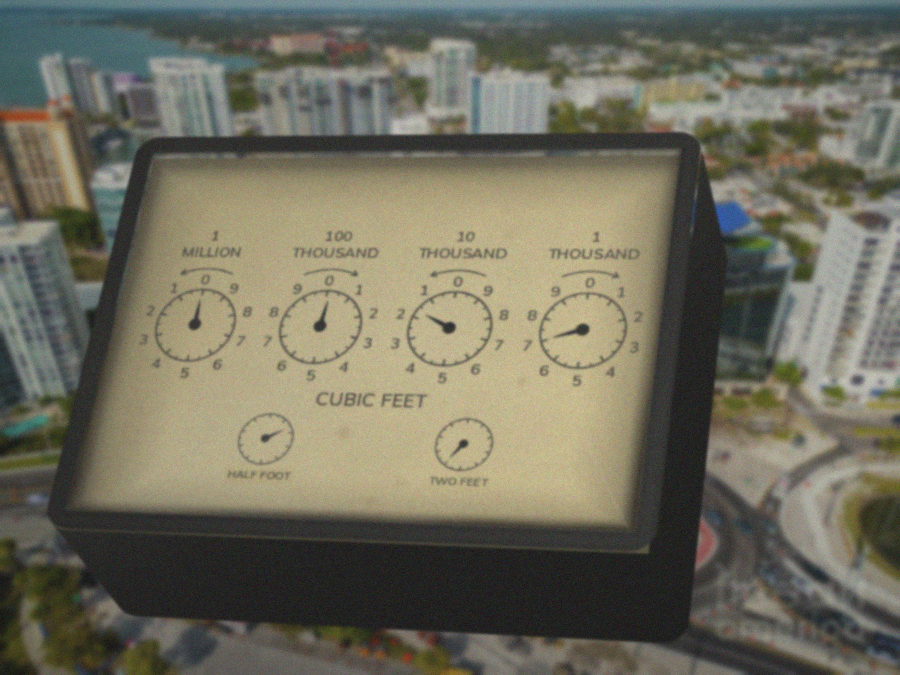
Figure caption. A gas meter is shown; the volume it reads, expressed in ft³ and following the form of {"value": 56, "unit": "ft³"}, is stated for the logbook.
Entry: {"value": 1700, "unit": "ft³"}
